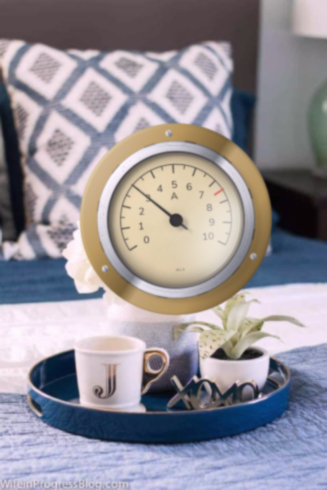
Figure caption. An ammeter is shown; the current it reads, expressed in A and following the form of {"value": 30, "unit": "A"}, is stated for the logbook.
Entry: {"value": 3, "unit": "A"}
